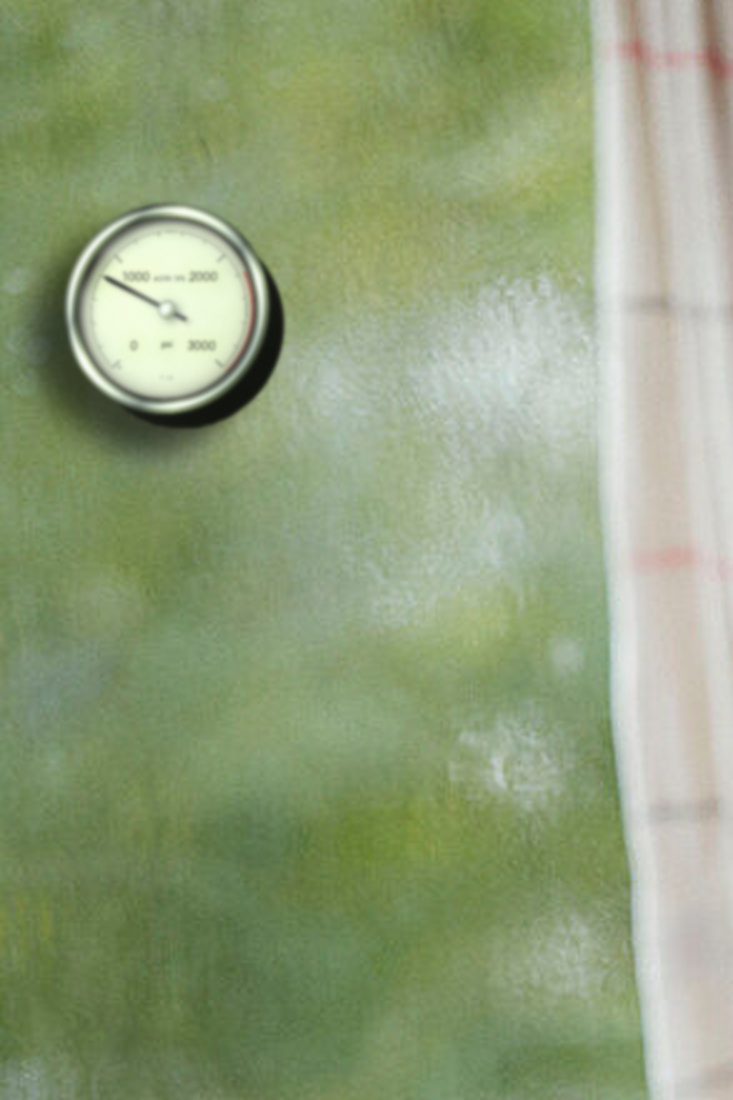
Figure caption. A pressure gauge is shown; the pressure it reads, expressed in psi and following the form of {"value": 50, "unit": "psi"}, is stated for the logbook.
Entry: {"value": 800, "unit": "psi"}
